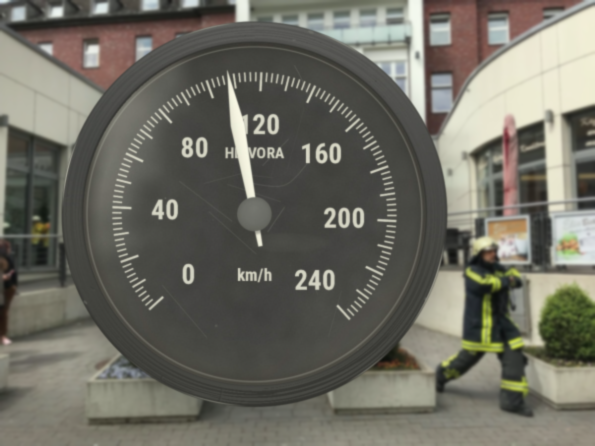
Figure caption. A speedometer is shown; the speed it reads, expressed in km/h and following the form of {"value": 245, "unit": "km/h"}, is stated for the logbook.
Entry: {"value": 108, "unit": "km/h"}
